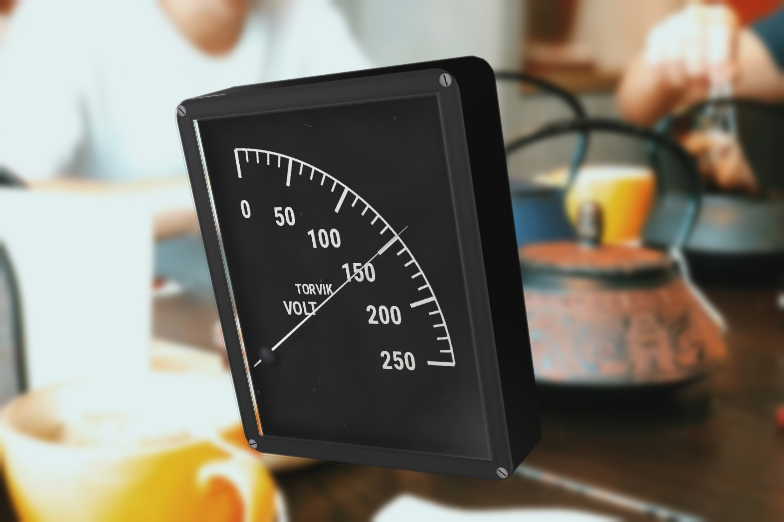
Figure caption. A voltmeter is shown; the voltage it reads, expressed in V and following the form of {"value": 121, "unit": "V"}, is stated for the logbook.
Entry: {"value": 150, "unit": "V"}
